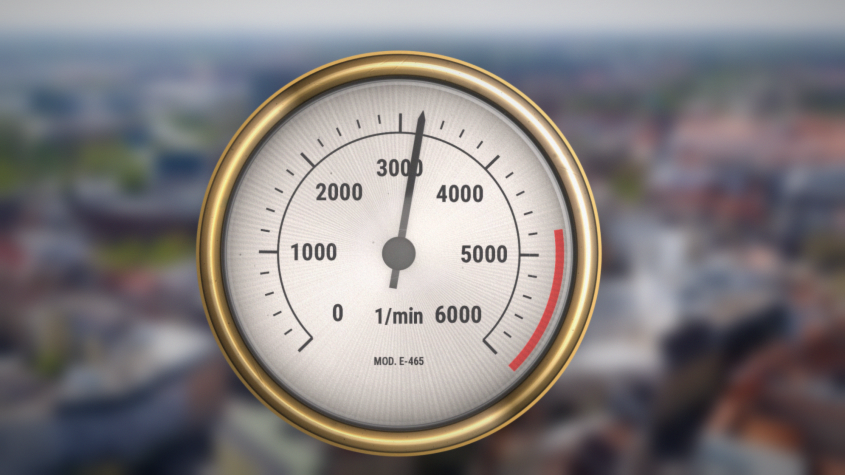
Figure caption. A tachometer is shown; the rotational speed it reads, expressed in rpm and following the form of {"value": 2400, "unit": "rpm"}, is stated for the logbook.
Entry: {"value": 3200, "unit": "rpm"}
